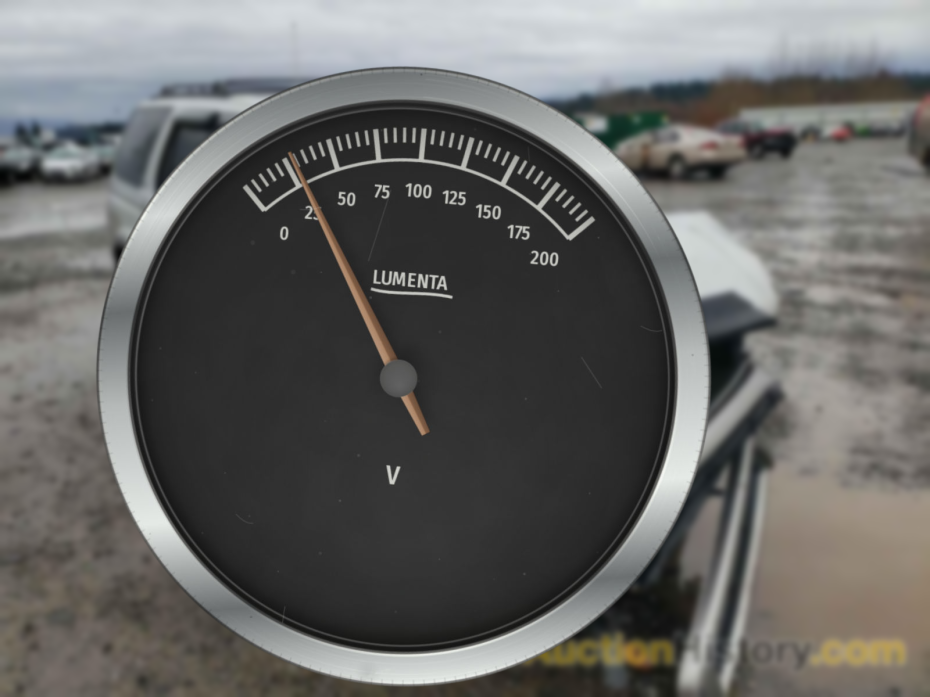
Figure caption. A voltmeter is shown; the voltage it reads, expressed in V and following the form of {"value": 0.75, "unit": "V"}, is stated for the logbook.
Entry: {"value": 30, "unit": "V"}
